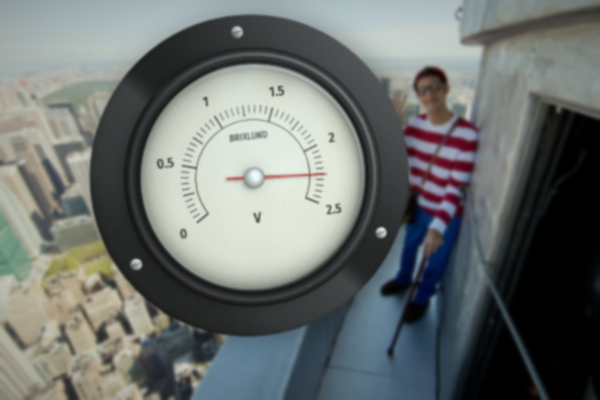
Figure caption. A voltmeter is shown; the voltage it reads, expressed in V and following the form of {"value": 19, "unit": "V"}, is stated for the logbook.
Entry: {"value": 2.25, "unit": "V"}
